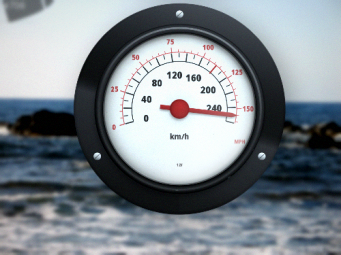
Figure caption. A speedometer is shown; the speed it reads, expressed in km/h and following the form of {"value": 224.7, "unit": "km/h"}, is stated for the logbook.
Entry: {"value": 250, "unit": "km/h"}
